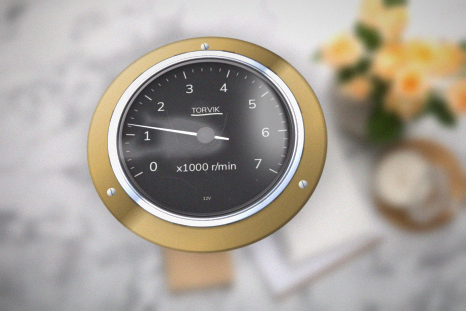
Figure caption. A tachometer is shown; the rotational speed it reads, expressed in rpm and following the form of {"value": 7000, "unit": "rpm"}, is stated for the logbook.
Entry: {"value": 1200, "unit": "rpm"}
